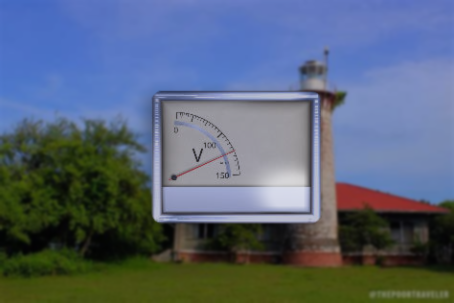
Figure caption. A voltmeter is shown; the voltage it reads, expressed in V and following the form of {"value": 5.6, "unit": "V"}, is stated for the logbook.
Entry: {"value": 125, "unit": "V"}
